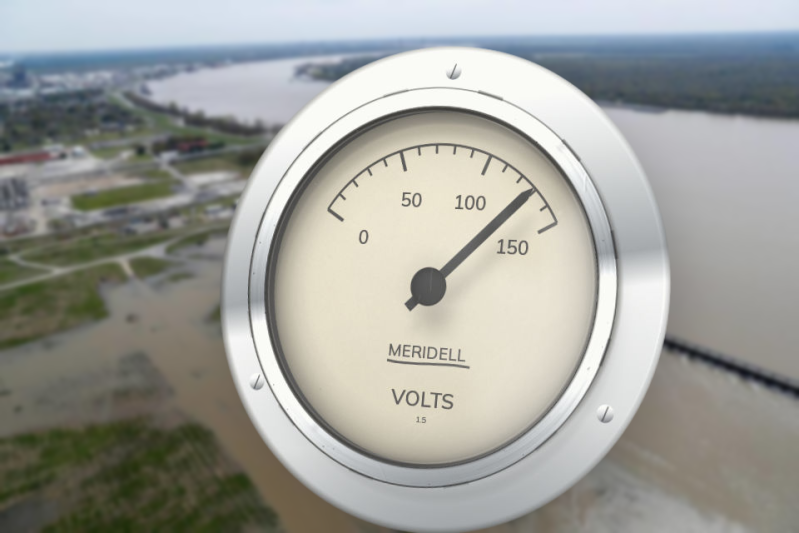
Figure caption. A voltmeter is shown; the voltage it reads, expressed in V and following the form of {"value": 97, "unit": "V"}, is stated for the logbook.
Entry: {"value": 130, "unit": "V"}
